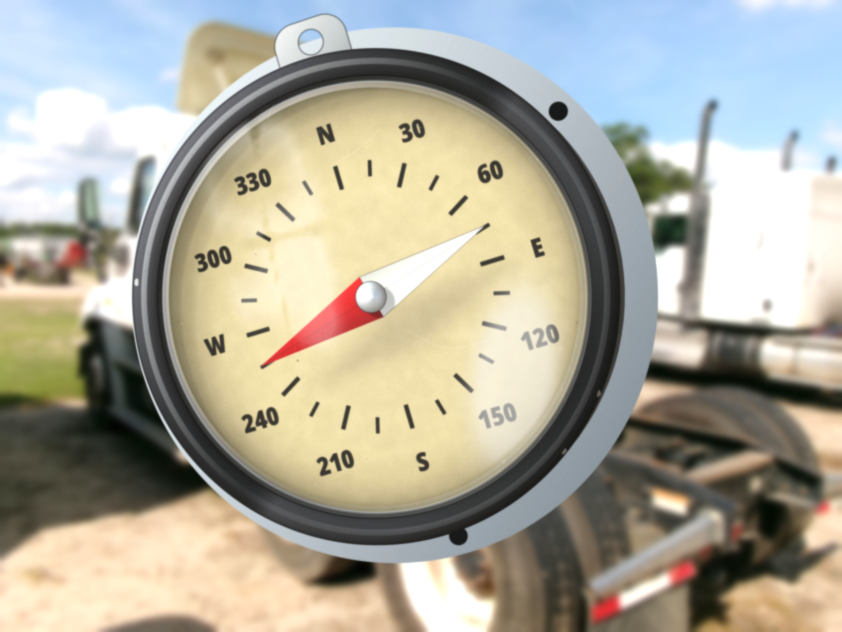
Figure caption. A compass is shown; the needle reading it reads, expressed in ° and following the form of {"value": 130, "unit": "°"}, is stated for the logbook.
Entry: {"value": 255, "unit": "°"}
